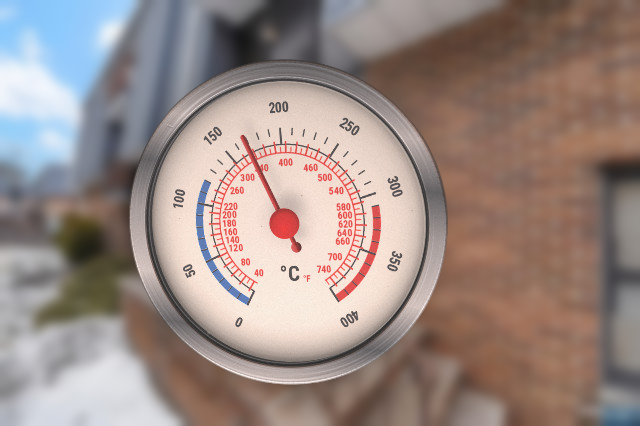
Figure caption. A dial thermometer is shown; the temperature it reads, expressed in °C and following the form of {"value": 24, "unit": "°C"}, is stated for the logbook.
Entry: {"value": 170, "unit": "°C"}
